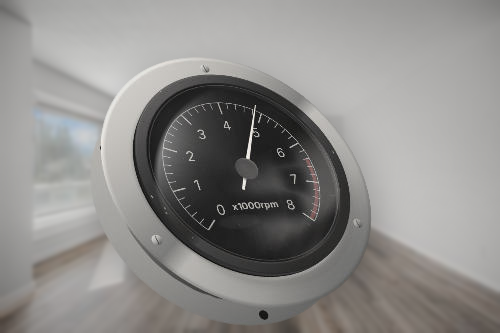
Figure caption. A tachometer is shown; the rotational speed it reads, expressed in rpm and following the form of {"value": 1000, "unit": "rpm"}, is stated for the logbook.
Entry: {"value": 4800, "unit": "rpm"}
